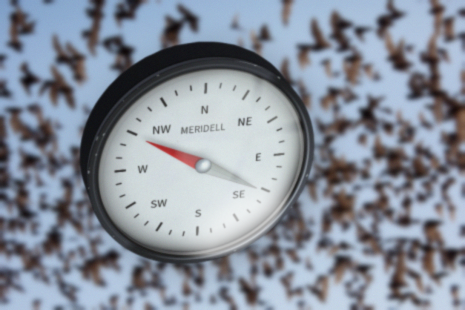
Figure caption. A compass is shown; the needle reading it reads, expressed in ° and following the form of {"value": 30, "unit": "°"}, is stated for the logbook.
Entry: {"value": 300, "unit": "°"}
